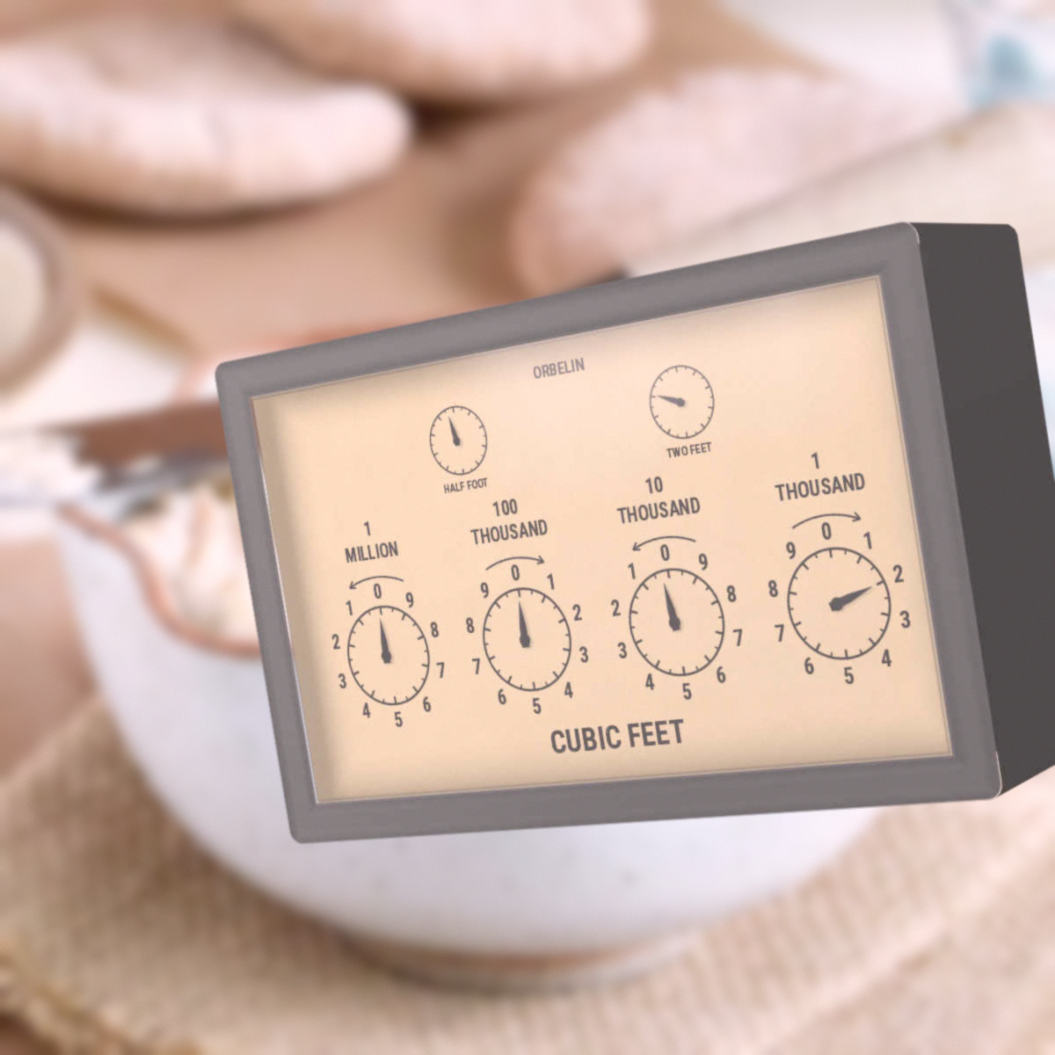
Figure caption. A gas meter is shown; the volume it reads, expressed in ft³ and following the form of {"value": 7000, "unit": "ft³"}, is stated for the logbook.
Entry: {"value": 200, "unit": "ft³"}
